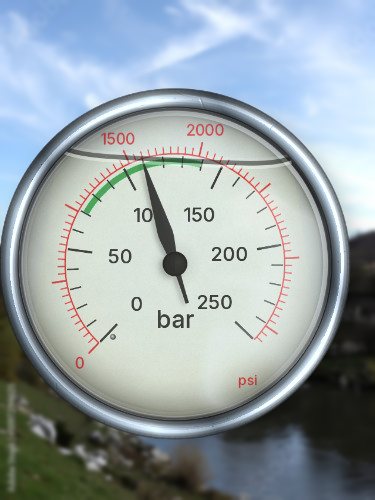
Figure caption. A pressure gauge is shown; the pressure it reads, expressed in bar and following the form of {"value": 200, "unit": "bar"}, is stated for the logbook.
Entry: {"value": 110, "unit": "bar"}
